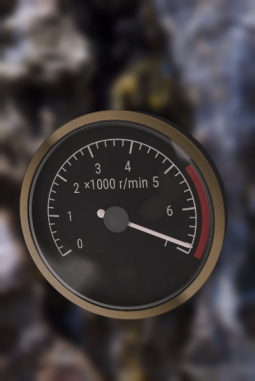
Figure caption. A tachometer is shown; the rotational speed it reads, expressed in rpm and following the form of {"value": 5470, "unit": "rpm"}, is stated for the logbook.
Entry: {"value": 6800, "unit": "rpm"}
